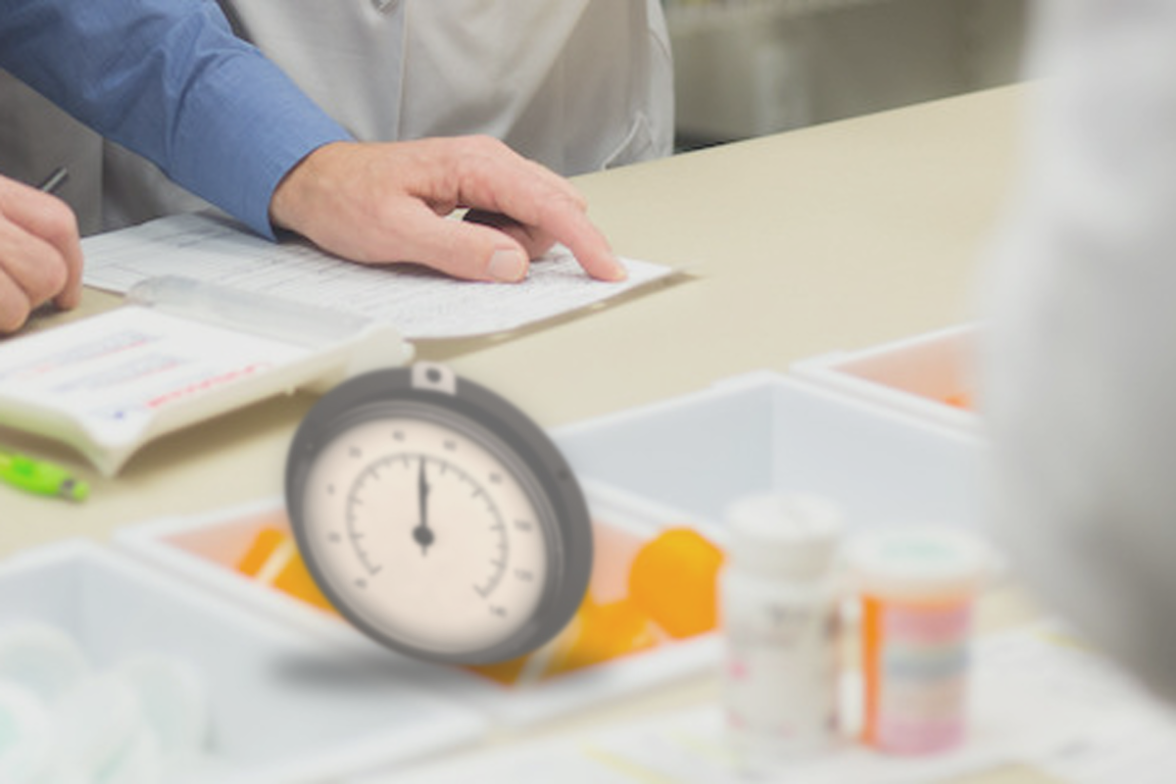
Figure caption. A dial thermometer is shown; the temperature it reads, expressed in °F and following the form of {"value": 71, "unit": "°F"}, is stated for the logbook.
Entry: {"value": 50, "unit": "°F"}
